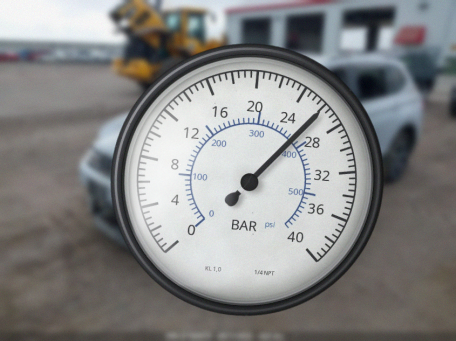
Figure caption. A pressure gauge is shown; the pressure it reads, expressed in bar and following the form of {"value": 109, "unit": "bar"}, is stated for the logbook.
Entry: {"value": 26, "unit": "bar"}
